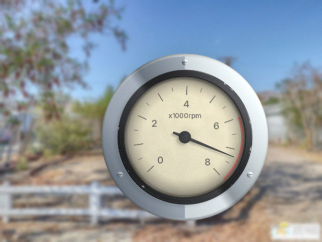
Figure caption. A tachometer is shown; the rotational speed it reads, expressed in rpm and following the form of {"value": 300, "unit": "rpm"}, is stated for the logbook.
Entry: {"value": 7250, "unit": "rpm"}
